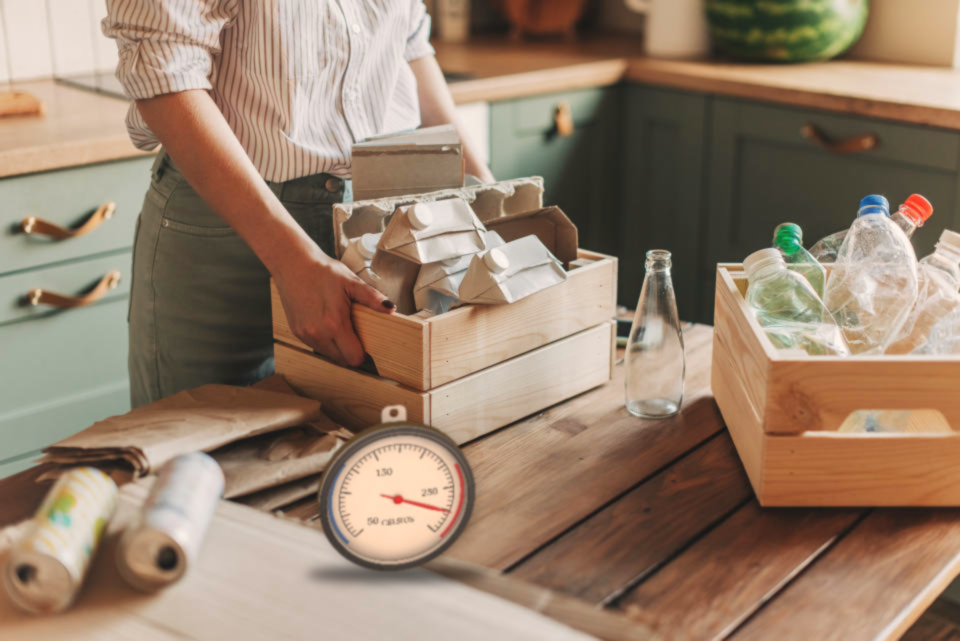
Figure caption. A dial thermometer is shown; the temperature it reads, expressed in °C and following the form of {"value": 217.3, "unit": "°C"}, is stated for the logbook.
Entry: {"value": 275, "unit": "°C"}
